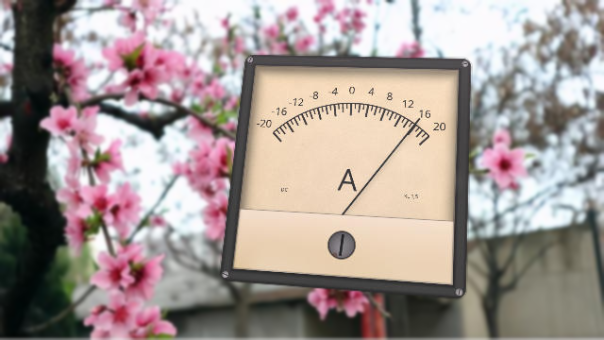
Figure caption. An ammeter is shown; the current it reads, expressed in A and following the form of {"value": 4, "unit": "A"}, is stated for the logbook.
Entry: {"value": 16, "unit": "A"}
